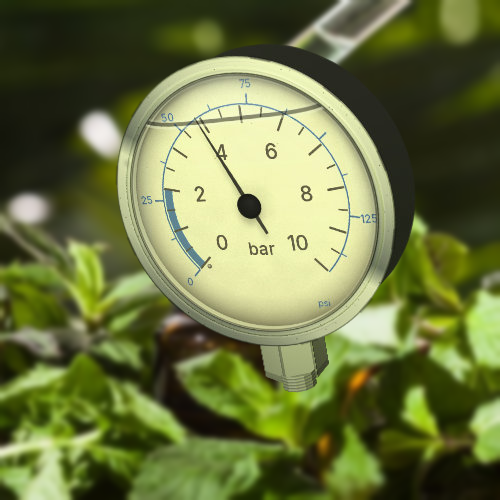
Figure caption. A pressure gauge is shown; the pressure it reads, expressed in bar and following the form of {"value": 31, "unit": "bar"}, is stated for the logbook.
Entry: {"value": 4, "unit": "bar"}
